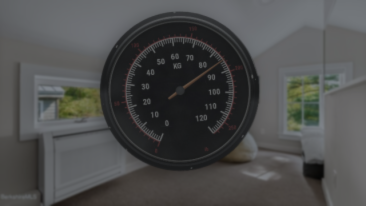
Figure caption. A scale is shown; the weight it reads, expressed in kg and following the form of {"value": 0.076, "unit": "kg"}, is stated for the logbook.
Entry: {"value": 85, "unit": "kg"}
